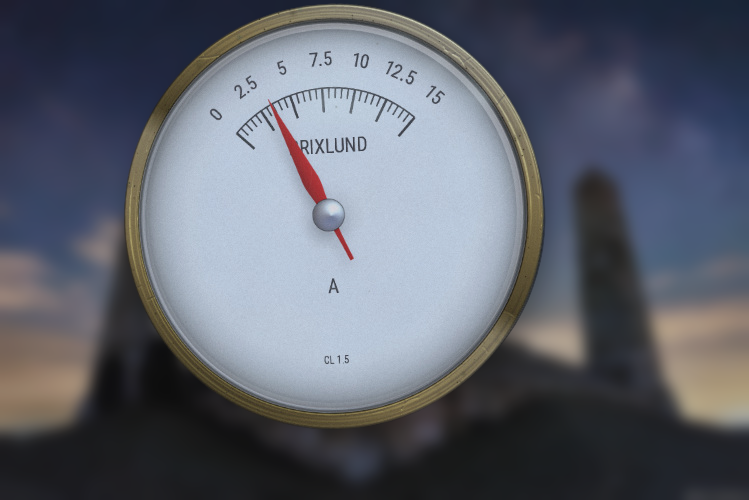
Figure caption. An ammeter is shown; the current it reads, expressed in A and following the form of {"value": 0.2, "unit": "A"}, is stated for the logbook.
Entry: {"value": 3.5, "unit": "A"}
